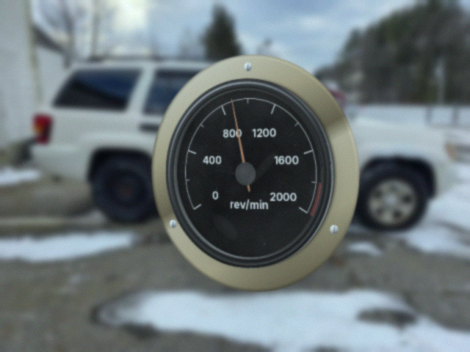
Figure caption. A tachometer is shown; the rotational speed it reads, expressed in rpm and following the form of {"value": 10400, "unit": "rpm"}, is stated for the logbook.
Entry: {"value": 900, "unit": "rpm"}
